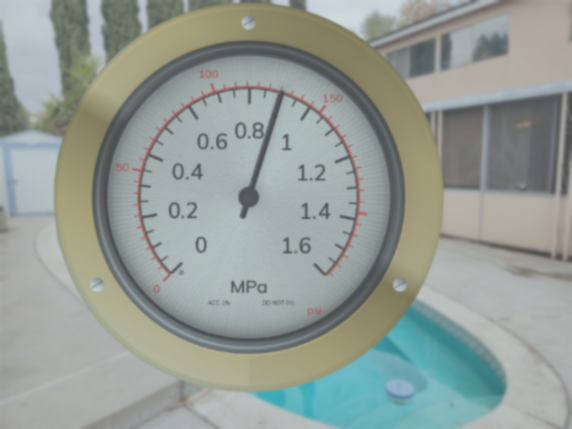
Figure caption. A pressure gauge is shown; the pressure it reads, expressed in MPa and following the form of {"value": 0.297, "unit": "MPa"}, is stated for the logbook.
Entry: {"value": 0.9, "unit": "MPa"}
